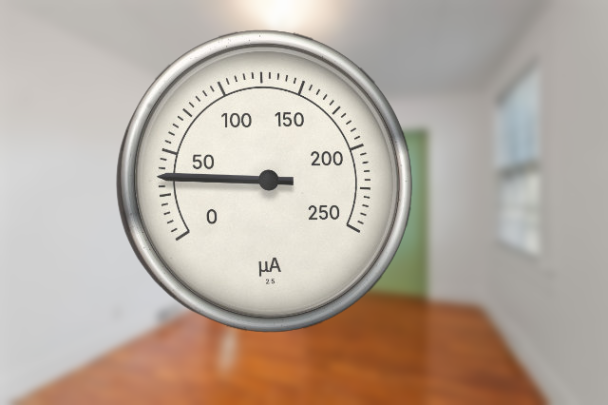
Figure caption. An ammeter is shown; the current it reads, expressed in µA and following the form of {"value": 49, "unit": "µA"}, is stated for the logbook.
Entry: {"value": 35, "unit": "µA"}
